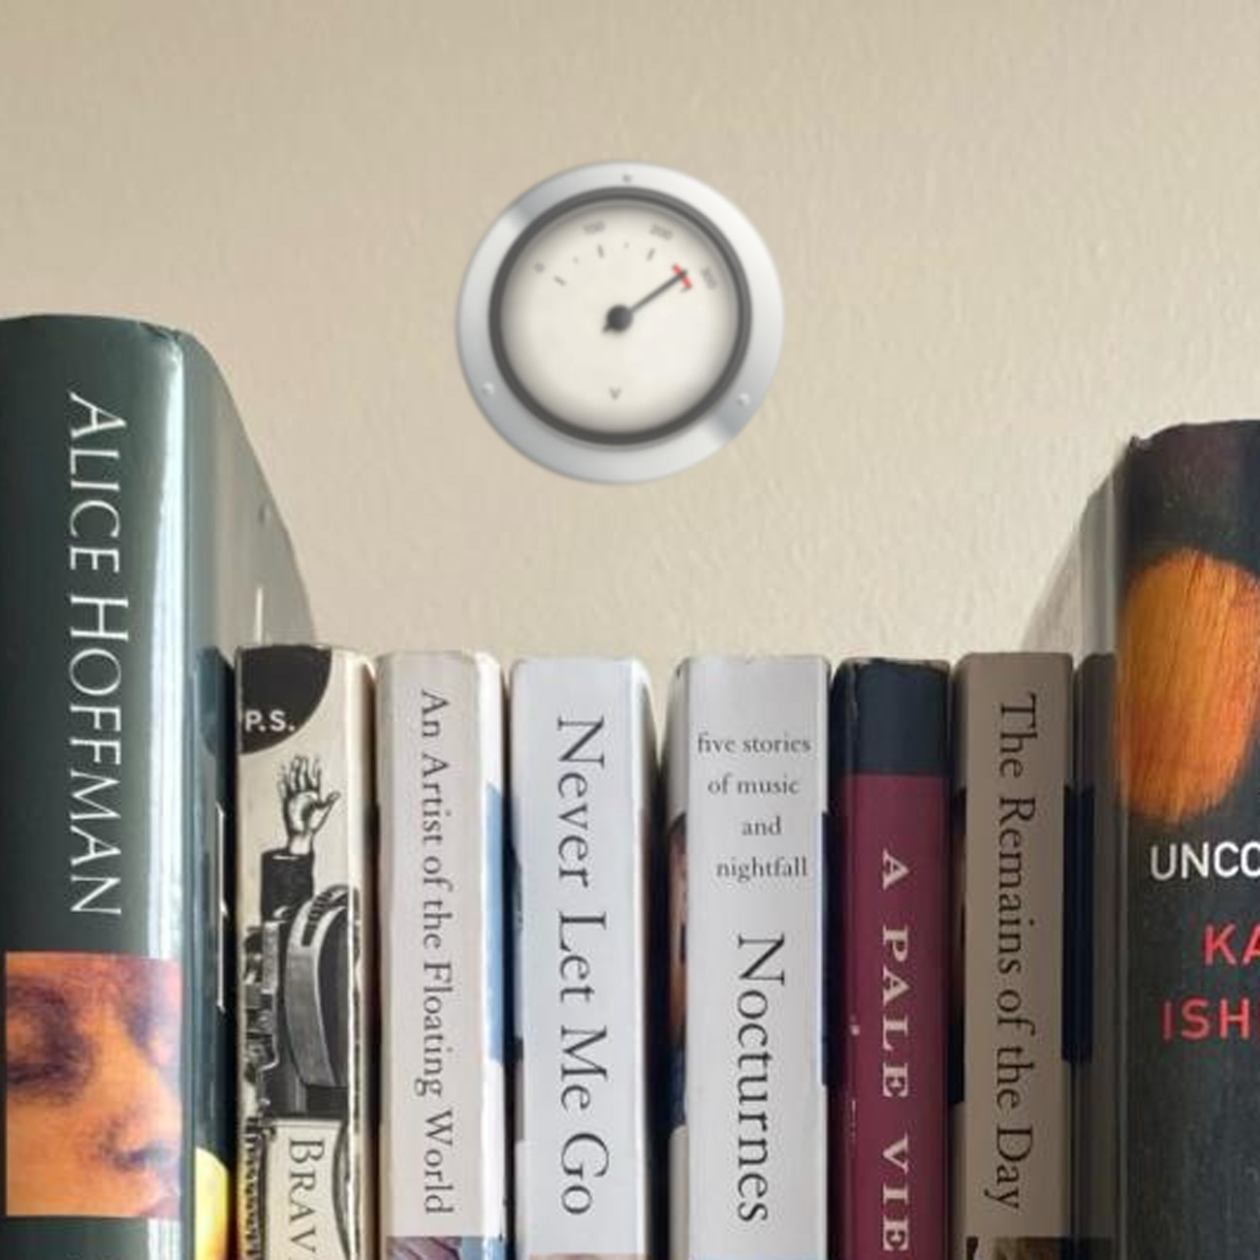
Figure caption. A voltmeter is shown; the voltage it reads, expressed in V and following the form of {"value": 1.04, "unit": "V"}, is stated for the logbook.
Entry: {"value": 275, "unit": "V"}
